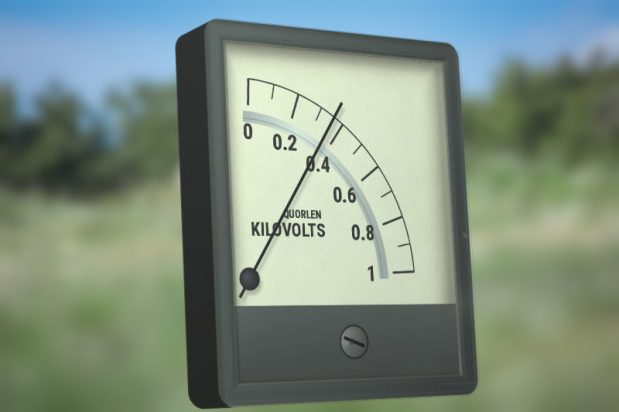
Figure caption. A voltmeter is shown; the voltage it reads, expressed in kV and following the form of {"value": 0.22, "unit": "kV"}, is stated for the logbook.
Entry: {"value": 0.35, "unit": "kV"}
